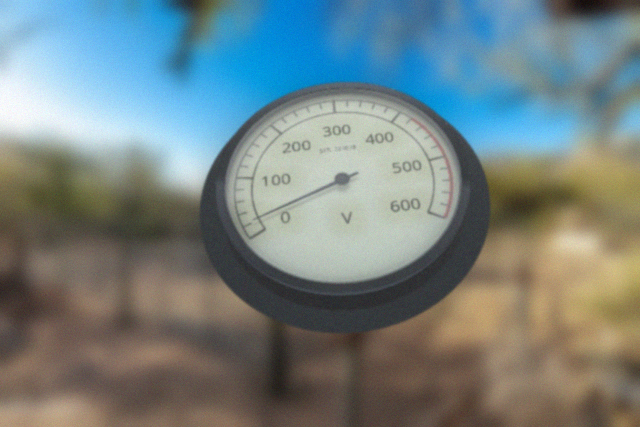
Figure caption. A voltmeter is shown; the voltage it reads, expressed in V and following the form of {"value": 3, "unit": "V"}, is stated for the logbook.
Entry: {"value": 20, "unit": "V"}
